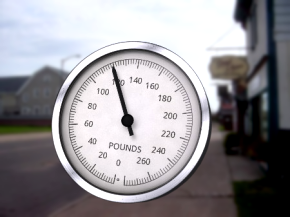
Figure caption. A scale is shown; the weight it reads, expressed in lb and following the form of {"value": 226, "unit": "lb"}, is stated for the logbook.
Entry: {"value": 120, "unit": "lb"}
